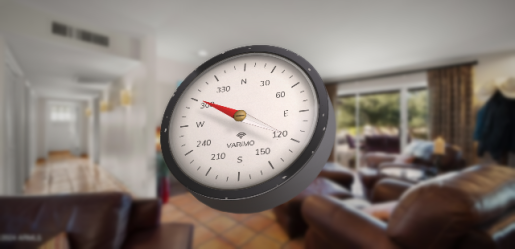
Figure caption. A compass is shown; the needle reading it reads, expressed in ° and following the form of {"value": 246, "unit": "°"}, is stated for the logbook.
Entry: {"value": 300, "unit": "°"}
